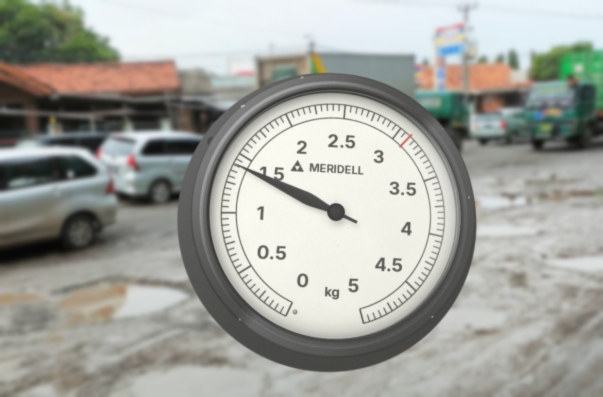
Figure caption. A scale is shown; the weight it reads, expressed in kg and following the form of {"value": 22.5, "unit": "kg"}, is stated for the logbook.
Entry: {"value": 1.4, "unit": "kg"}
